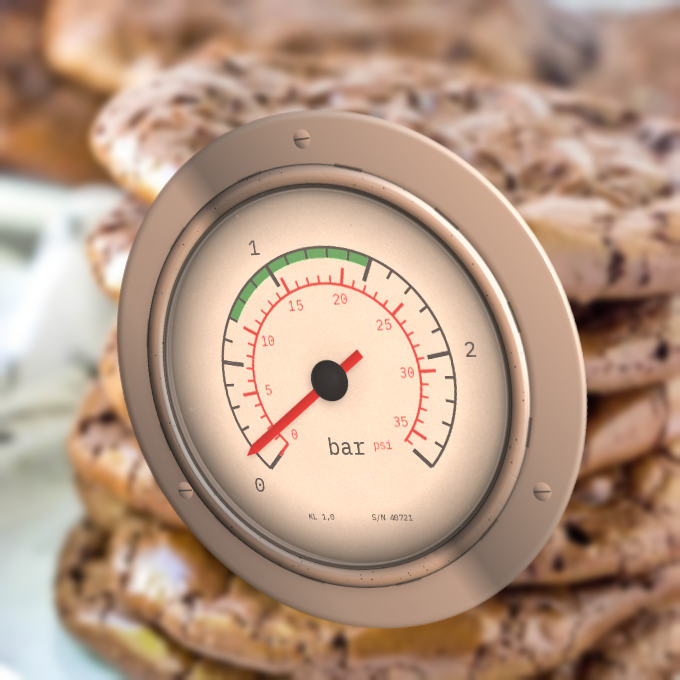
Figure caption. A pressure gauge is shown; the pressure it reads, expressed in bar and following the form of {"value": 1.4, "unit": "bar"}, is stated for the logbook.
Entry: {"value": 0.1, "unit": "bar"}
